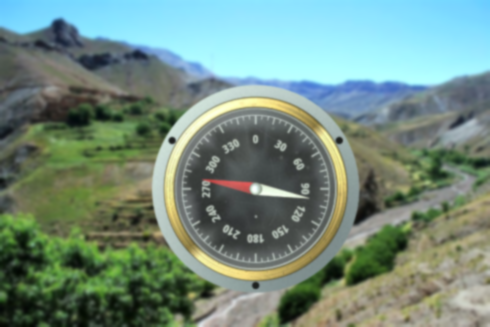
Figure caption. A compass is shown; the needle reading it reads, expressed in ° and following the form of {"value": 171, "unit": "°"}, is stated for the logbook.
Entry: {"value": 280, "unit": "°"}
